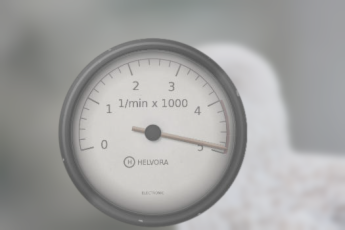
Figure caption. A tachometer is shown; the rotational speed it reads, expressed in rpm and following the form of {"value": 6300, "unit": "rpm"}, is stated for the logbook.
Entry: {"value": 4900, "unit": "rpm"}
